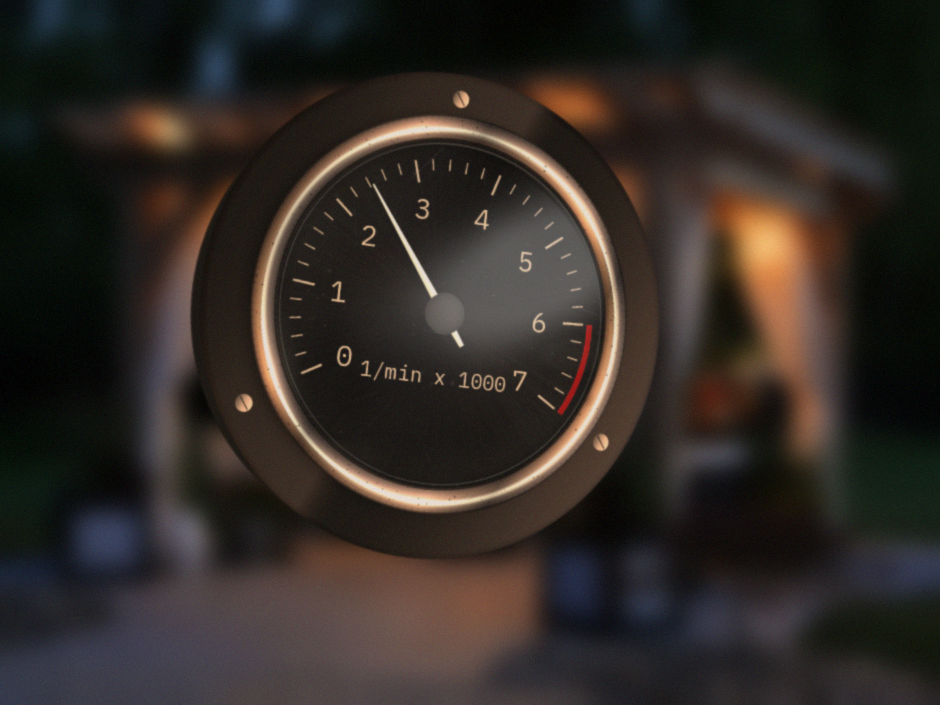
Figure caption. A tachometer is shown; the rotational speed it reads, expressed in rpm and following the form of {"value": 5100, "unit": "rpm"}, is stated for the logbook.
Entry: {"value": 2400, "unit": "rpm"}
